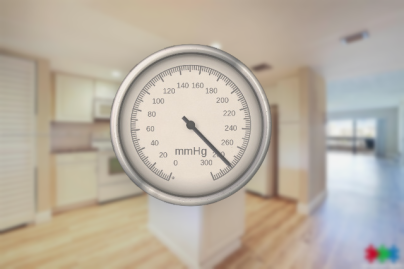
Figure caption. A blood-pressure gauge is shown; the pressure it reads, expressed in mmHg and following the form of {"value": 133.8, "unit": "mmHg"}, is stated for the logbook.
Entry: {"value": 280, "unit": "mmHg"}
